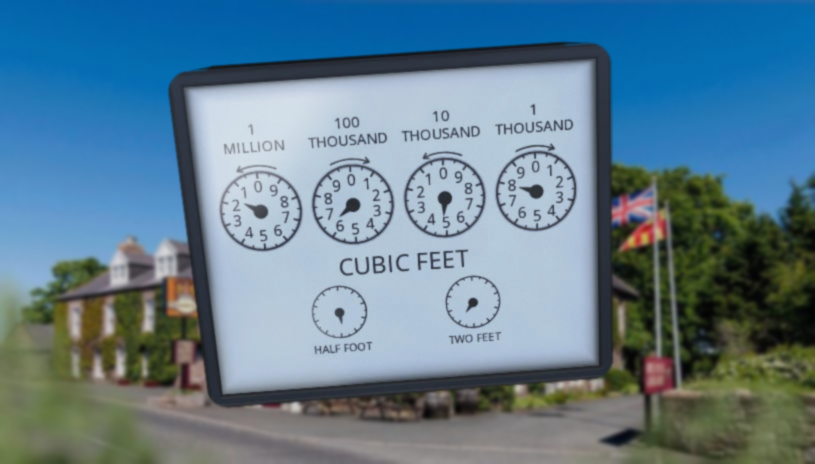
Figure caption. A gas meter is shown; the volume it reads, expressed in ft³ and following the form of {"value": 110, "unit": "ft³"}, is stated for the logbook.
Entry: {"value": 164800, "unit": "ft³"}
